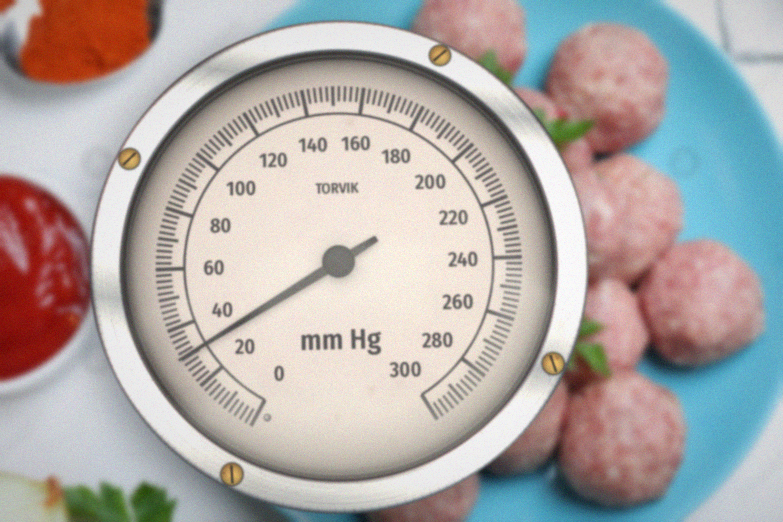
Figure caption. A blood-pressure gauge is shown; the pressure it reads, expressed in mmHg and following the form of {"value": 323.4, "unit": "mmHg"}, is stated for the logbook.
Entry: {"value": 30, "unit": "mmHg"}
